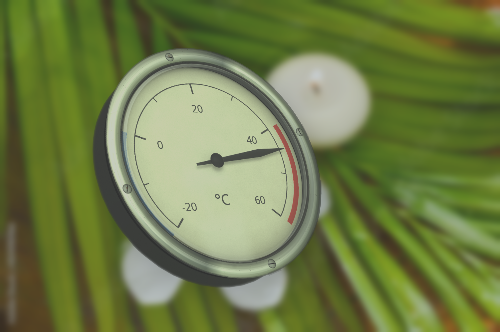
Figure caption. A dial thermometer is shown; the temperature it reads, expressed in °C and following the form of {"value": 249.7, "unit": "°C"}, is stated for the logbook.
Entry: {"value": 45, "unit": "°C"}
